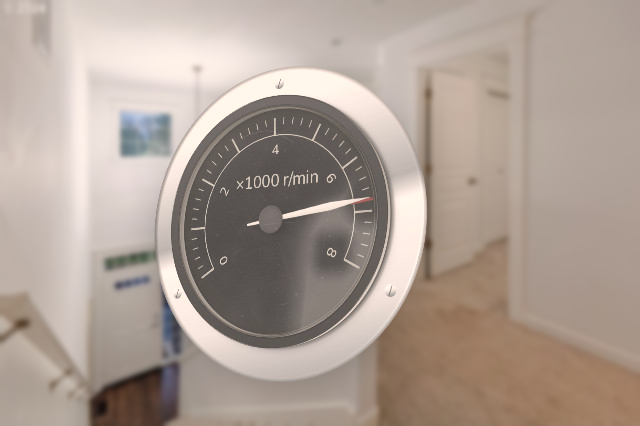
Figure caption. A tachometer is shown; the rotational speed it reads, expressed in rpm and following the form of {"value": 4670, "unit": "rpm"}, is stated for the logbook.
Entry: {"value": 6800, "unit": "rpm"}
